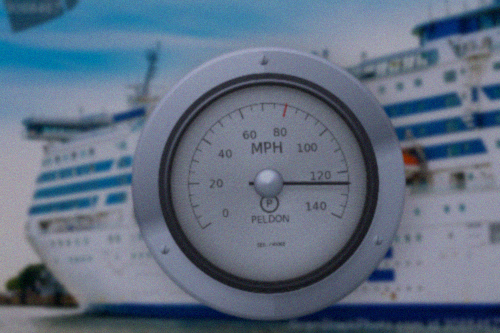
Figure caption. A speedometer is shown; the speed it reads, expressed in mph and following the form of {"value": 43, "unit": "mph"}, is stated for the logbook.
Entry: {"value": 125, "unit": "mph"}
